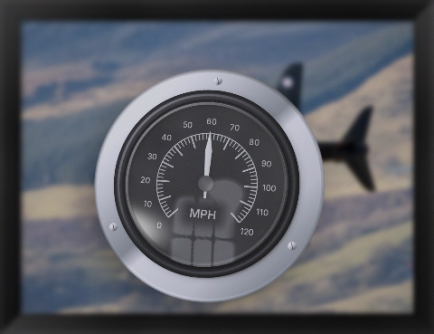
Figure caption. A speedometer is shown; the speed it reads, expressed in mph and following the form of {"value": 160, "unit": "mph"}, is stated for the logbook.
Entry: {"value": 60, "unit": "mph"}
